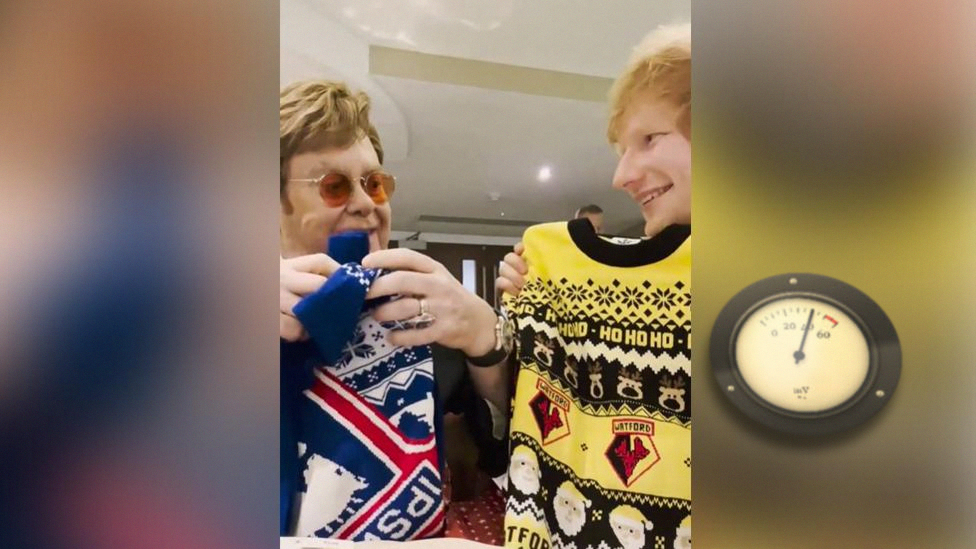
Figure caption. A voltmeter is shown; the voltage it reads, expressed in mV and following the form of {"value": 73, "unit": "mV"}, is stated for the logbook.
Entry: {"value": 40, "unit": "mV"}
